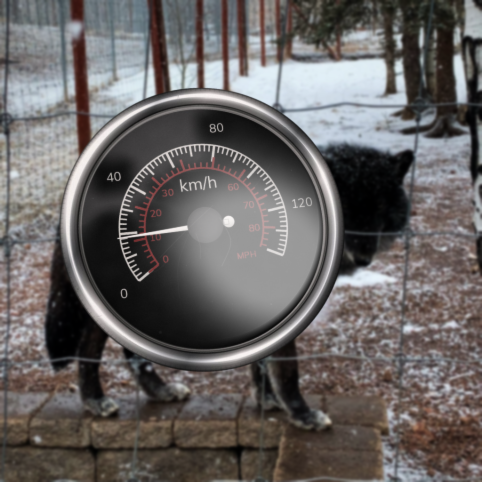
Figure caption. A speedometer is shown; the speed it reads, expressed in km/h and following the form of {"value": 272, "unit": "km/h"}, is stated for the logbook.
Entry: {"value": 18, "unit": "km/h"}
